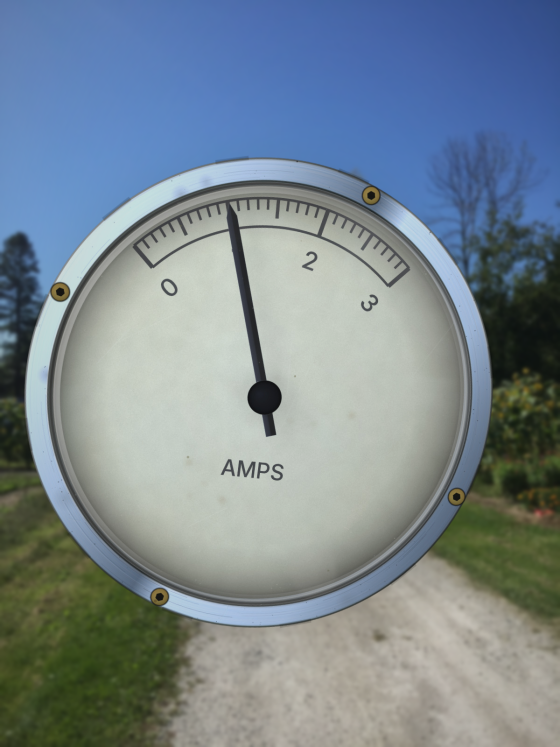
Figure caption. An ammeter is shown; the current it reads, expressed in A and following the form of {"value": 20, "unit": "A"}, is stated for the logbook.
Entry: {"value": 1, "unit": "A"}
